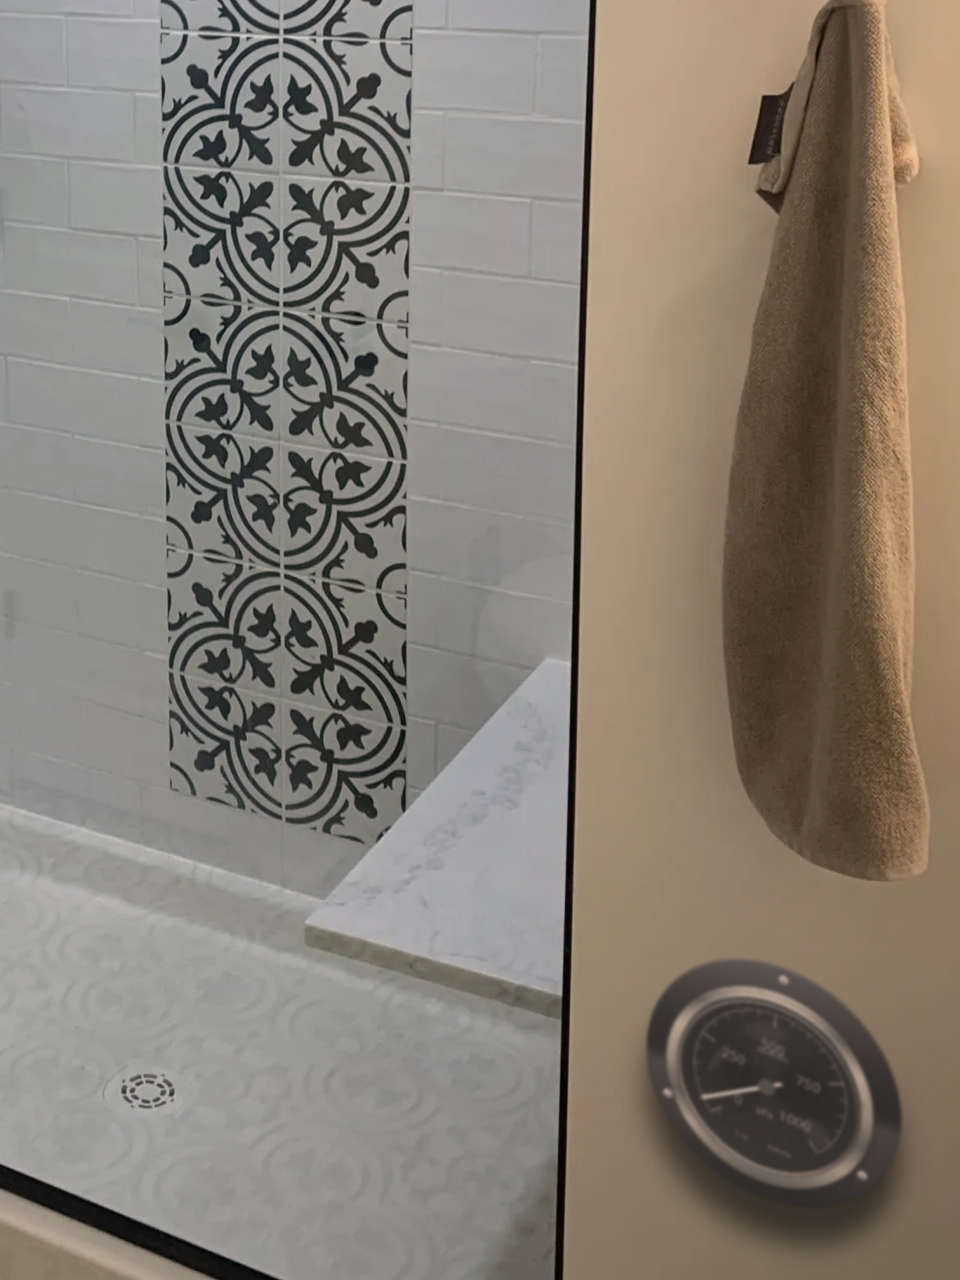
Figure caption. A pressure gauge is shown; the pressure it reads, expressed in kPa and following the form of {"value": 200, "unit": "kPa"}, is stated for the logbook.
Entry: {"value": 50, "unit": "kPa"}
